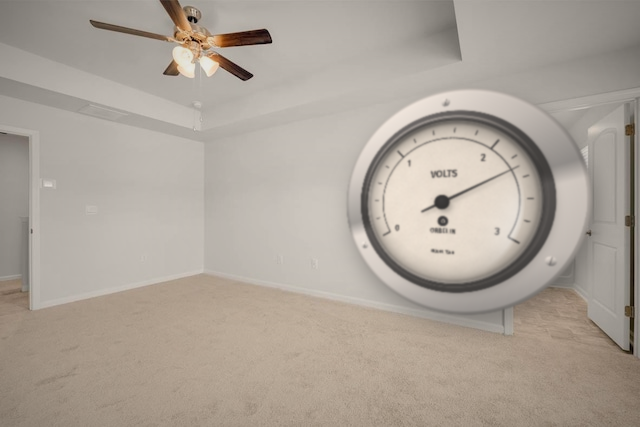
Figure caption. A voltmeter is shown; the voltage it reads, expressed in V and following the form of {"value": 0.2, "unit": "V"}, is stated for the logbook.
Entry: {"value": 2.3, "unit": "V"}
